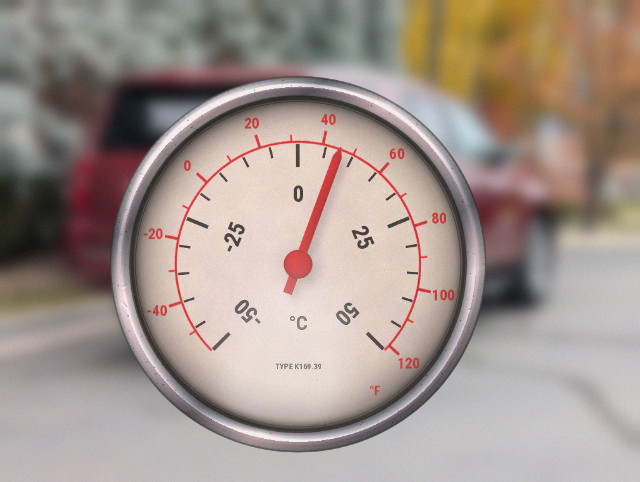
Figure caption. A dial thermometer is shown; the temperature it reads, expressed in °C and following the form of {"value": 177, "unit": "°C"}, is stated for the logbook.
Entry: {"value": 7.5, "unit": "°C"}
